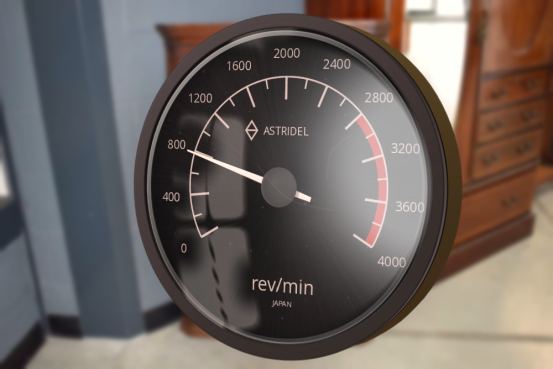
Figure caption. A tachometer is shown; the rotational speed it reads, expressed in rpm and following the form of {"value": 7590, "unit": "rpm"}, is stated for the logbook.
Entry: {"value": 800, "unit": "rpm"}
